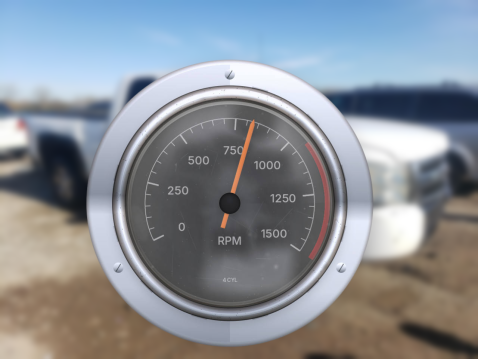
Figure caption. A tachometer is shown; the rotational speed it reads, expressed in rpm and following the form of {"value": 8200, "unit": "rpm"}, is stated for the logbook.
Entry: {"value": 825, "unit": "rpm"}
